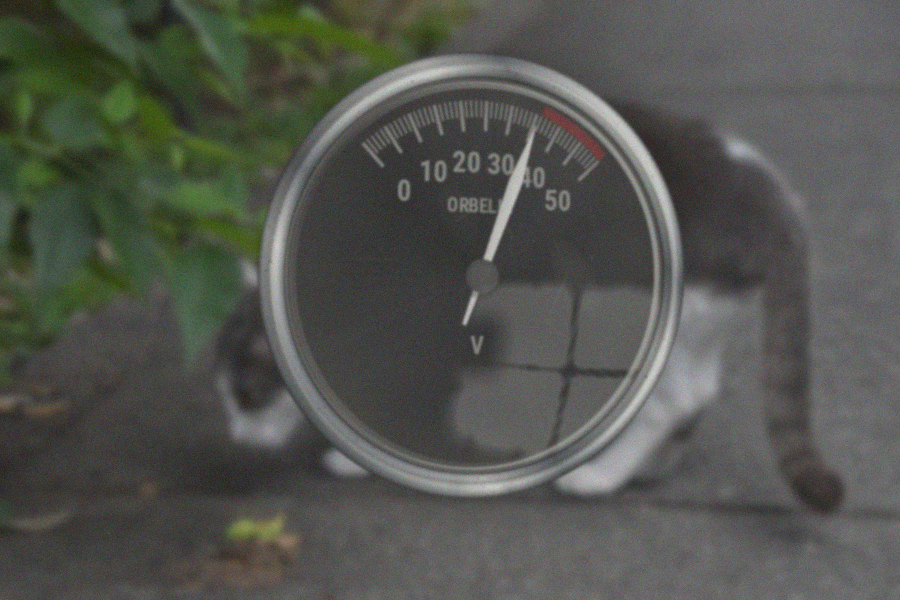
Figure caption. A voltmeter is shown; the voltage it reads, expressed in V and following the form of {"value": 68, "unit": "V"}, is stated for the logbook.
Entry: {"value": 35, "unit": "V"}
